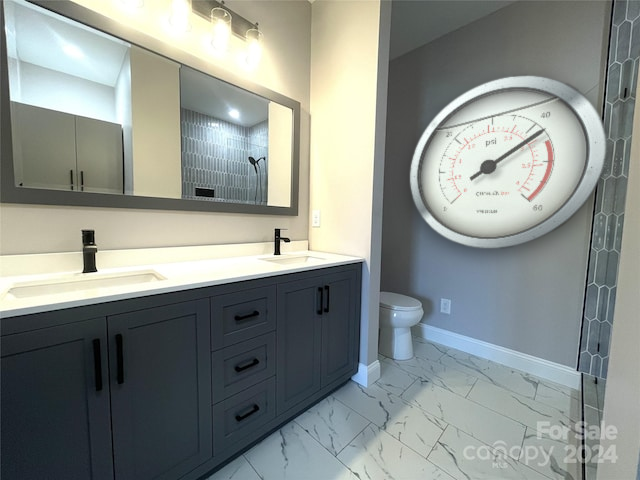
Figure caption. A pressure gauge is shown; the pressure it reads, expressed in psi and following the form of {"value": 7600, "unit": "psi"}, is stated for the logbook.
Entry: {"value": 42.5, "unit": "psi"}
